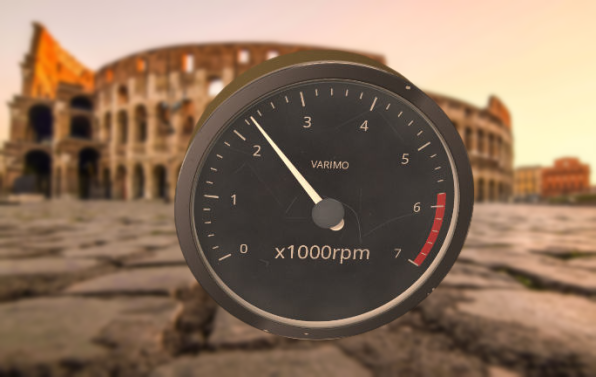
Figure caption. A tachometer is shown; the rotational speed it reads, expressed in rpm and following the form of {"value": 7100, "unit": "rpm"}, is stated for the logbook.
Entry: {"value": 2300, "unit": "rpm"}
